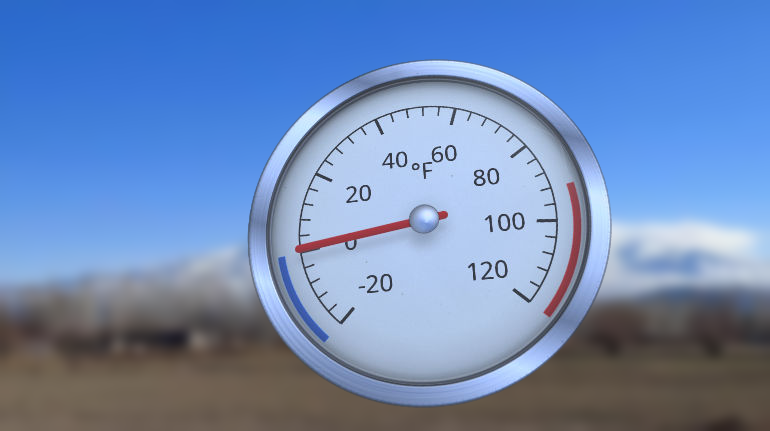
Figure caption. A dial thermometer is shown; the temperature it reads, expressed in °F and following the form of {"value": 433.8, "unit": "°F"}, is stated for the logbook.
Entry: {"value": 0, "unit": "°F"}
